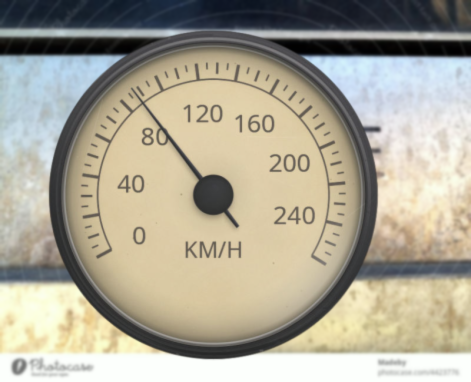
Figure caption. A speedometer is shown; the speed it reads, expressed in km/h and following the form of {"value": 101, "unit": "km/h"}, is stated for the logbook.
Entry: {"value": 87.5, "unit": "km/h"}
